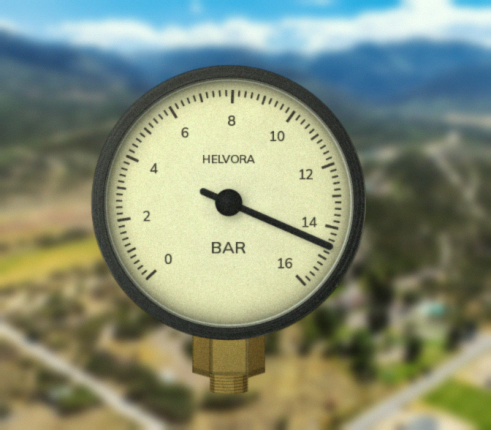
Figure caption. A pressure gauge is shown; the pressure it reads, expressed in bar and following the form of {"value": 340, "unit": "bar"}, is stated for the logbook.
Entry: {"value": 14.6, "unit": "bar"}
